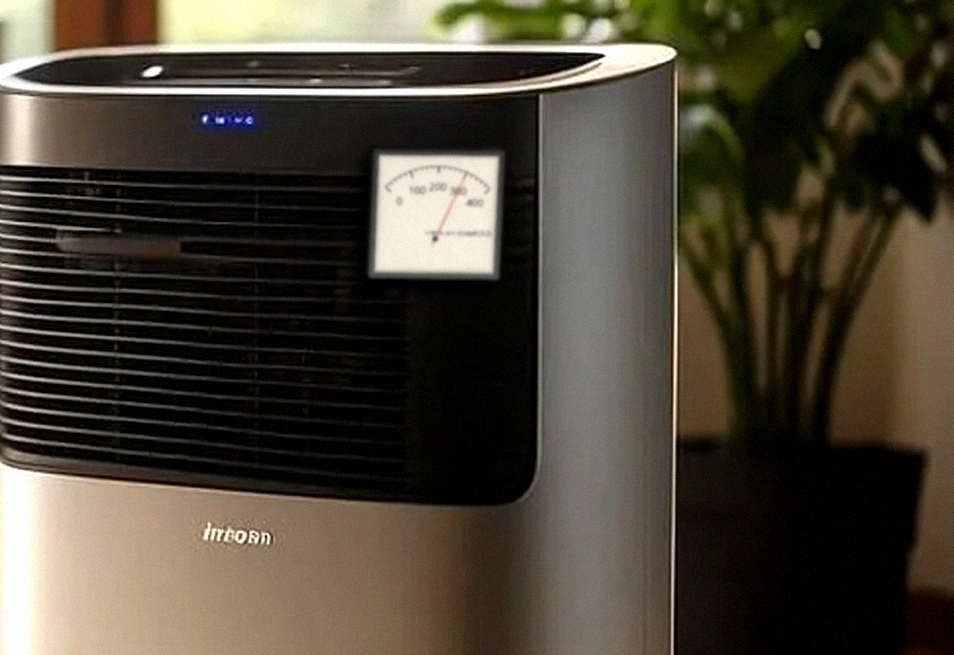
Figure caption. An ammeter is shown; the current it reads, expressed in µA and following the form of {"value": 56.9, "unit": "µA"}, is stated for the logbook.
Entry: {"value": 300, "unit": "µA"}
